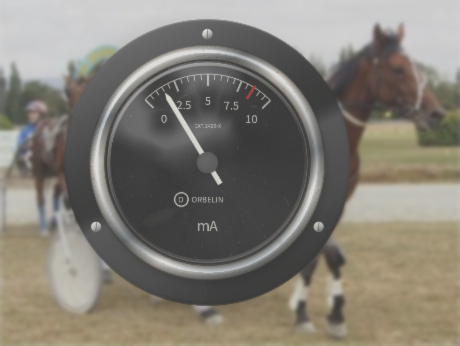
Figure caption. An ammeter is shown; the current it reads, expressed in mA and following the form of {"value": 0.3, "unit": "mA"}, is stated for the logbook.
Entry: {"value": 1.5, "unit": "mA"}
